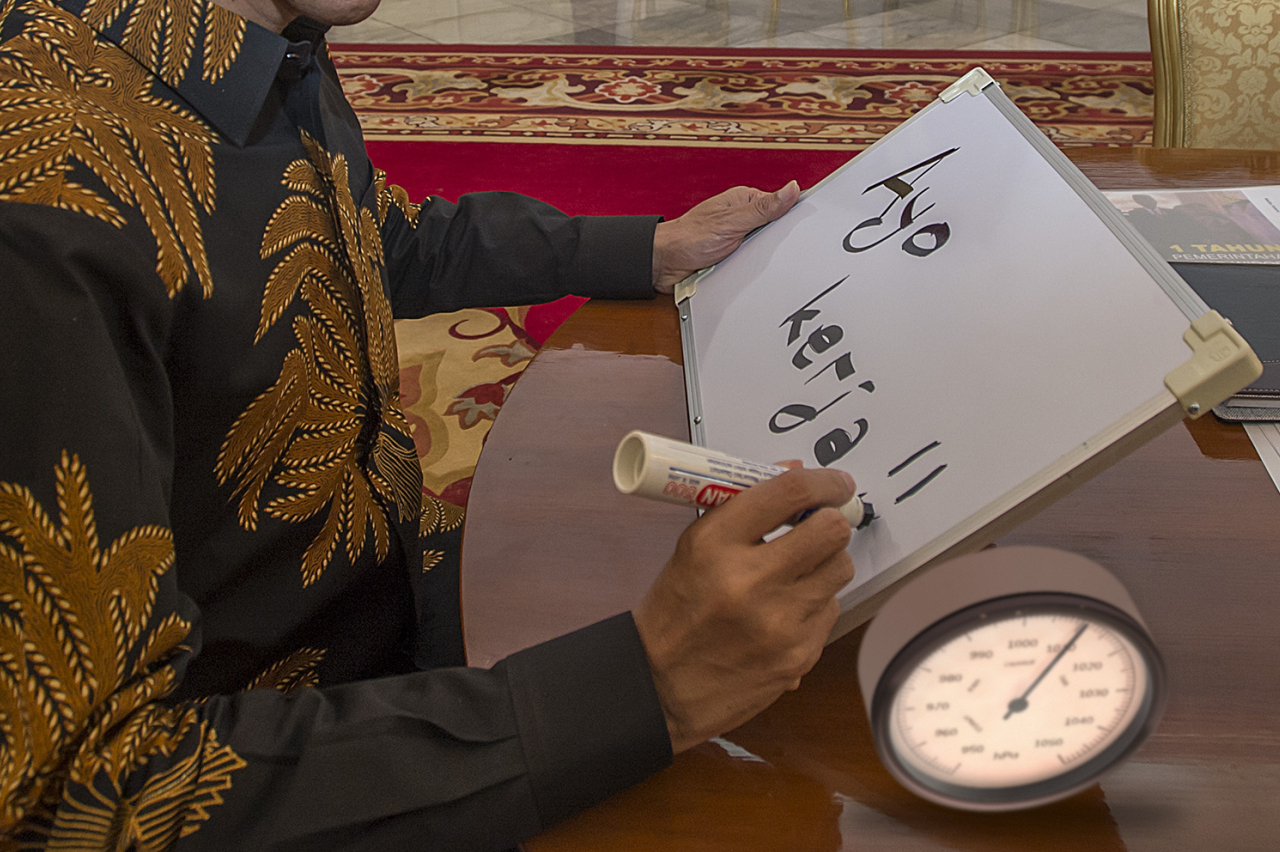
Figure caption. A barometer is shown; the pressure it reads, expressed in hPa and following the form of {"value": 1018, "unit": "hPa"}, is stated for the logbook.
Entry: {"value": 1010, "unit": "hPa"}
